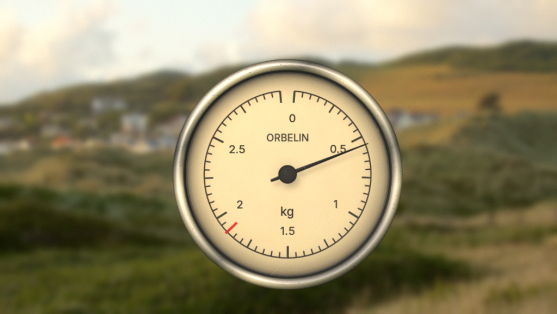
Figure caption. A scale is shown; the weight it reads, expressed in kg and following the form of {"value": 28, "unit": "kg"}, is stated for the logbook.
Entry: {"value": 0.55, "unit": "kg"}
